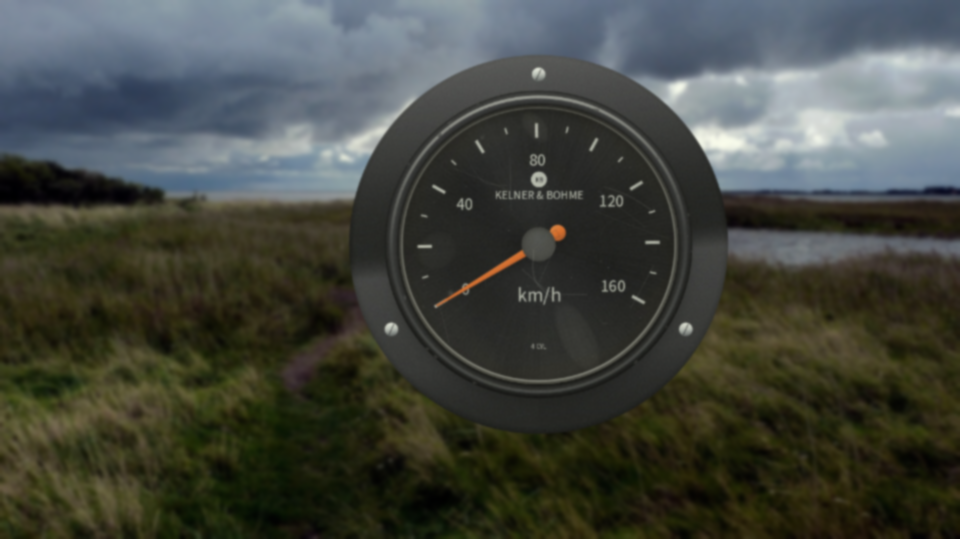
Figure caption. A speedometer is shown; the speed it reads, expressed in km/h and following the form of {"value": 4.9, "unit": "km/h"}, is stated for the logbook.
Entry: {"value": 0, "unit": "km/h"}
